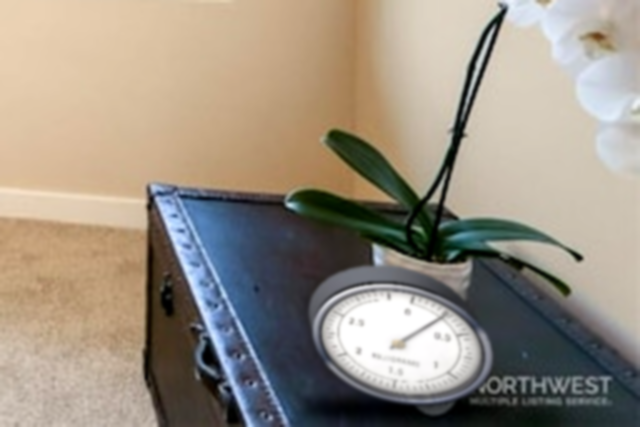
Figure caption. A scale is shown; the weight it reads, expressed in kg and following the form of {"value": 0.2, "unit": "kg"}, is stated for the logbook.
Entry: {"value": 0.25, "unit": "kg"}
